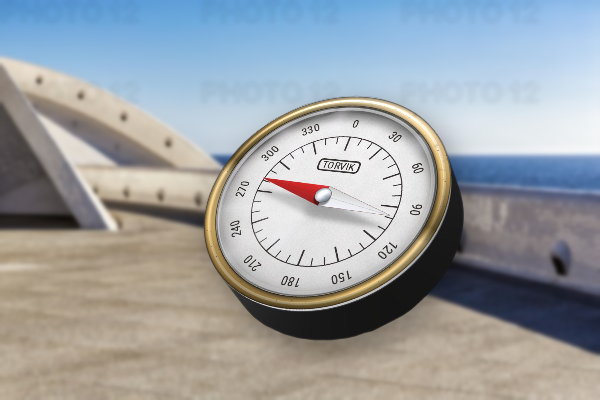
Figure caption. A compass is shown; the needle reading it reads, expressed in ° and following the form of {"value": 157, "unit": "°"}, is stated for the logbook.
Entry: {"value": 280, "unit": "°"}
